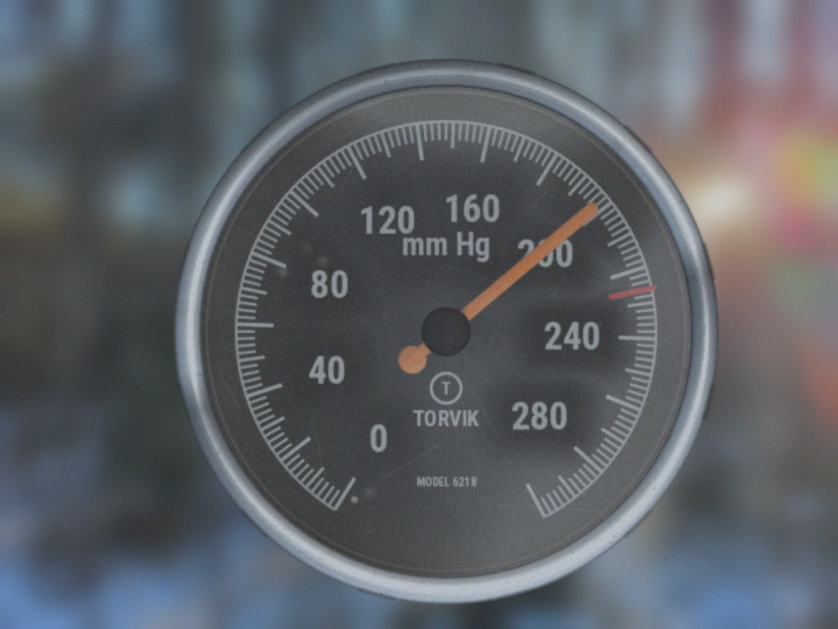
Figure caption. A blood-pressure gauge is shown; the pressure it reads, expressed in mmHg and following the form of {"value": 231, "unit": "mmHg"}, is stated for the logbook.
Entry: {"value": 198, "unit": "mmHg"}
